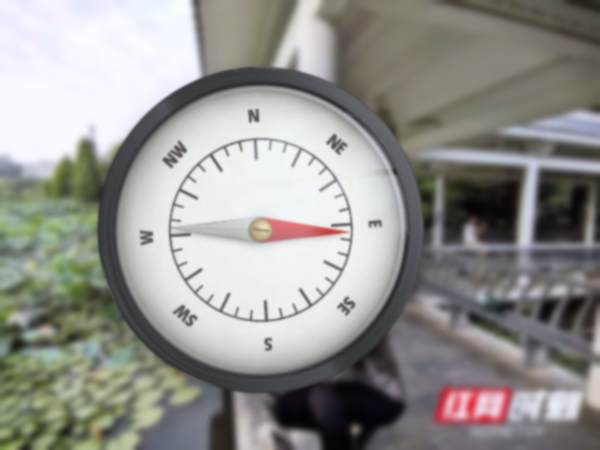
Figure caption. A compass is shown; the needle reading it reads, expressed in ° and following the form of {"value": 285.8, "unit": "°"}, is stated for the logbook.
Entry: {"value": 95, "unit": "°"}
